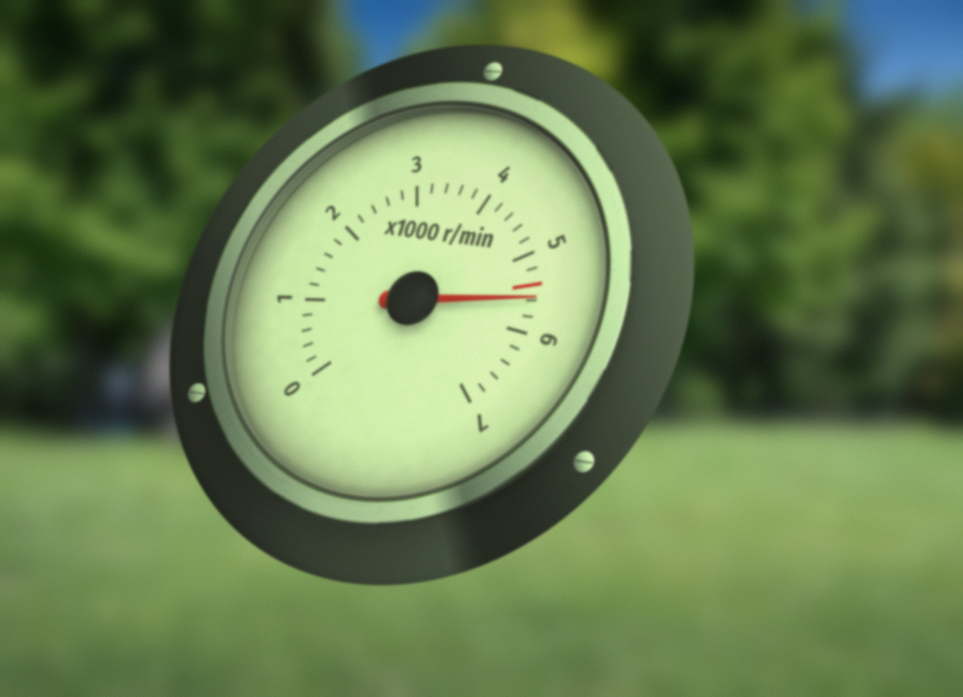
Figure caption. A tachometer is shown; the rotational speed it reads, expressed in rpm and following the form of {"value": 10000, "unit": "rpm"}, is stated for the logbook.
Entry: {"value": 5600, "unit": "rpm"}
